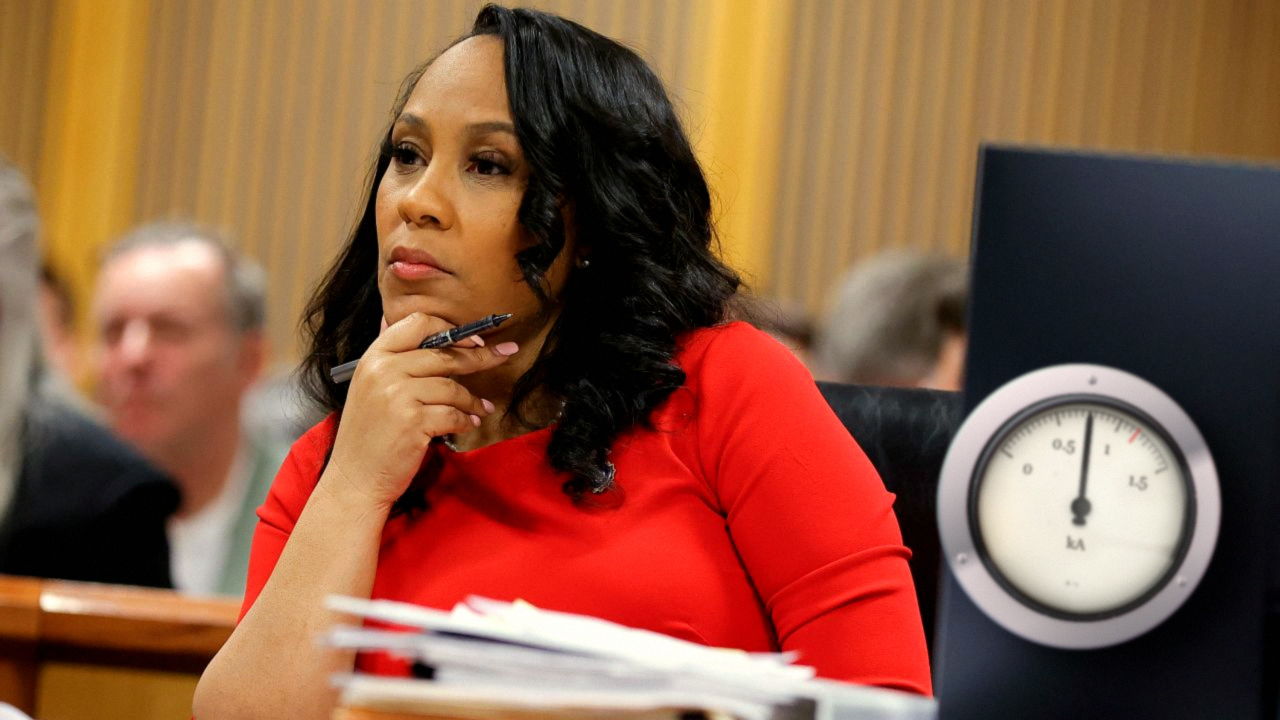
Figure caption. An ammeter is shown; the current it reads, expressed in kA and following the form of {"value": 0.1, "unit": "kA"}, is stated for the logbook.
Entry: {"value": 0.75, "unit": "kA"}
